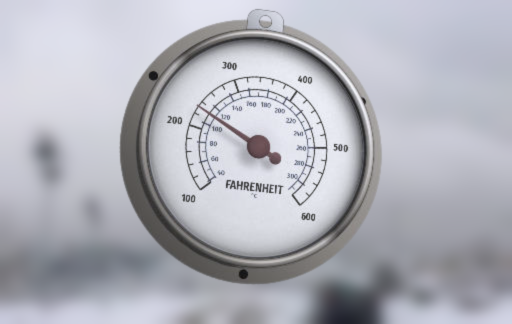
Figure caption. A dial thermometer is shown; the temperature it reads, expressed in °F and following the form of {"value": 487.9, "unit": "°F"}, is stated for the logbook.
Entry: {"value": 230, "unit": "°F"}
